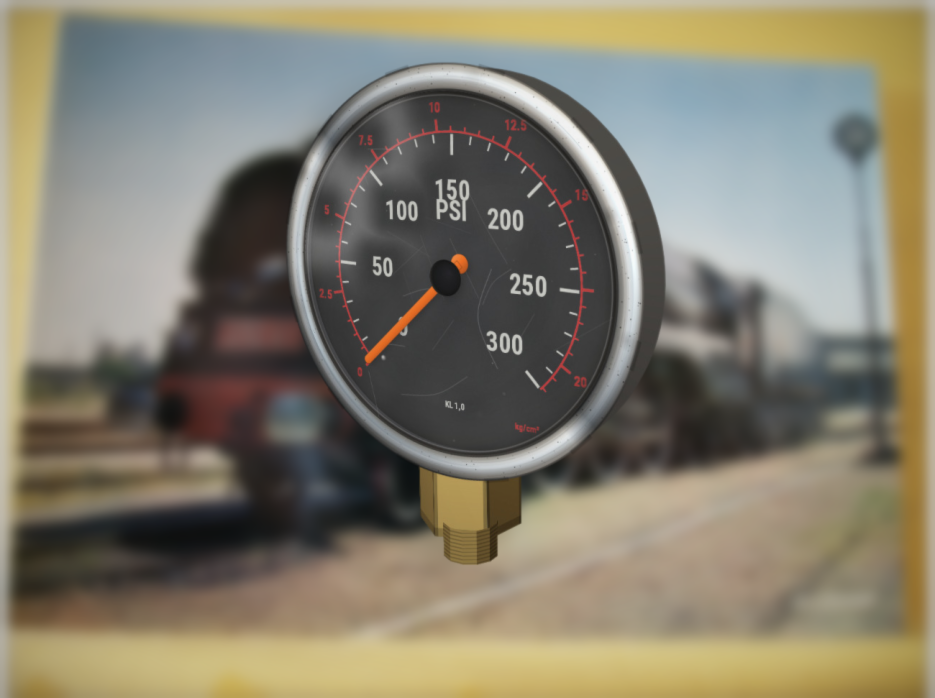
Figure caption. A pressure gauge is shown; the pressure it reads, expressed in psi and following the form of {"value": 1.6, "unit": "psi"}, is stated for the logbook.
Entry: {"value": 0, "unit": "psi"}
